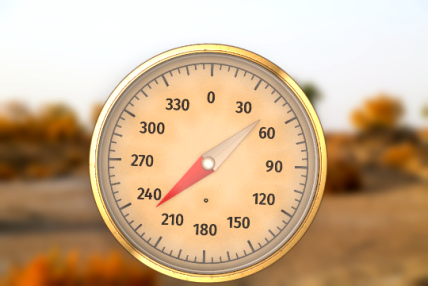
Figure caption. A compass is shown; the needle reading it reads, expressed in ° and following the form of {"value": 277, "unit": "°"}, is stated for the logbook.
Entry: {"value": 227.5, "unit": "°"}
